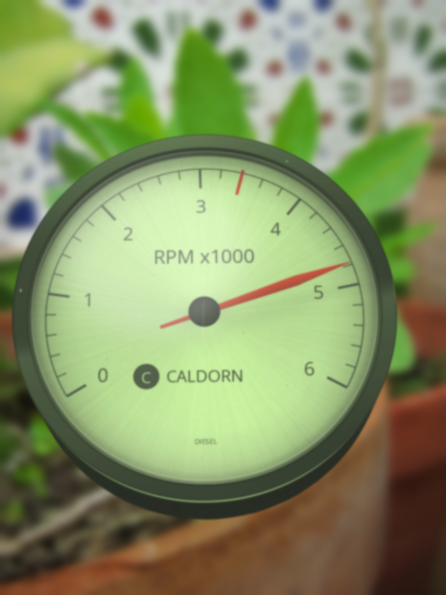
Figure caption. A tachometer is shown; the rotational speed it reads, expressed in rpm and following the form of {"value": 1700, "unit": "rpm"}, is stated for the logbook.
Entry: {"value": 4800, "unit": "rpm"}
